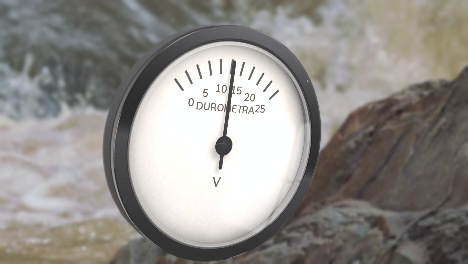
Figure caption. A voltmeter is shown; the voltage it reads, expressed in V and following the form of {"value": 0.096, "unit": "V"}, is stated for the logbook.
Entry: {"value": 12.5, "unit": "V"}
